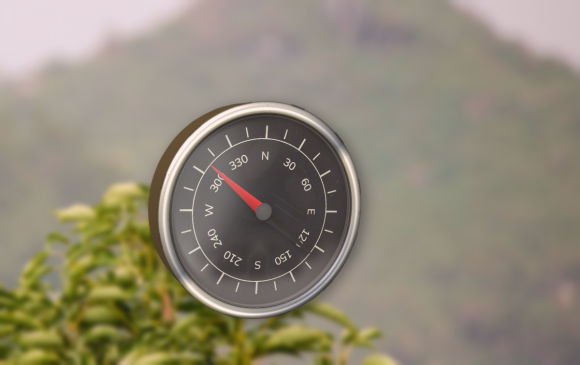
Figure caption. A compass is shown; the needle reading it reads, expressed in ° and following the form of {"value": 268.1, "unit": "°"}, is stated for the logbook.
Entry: {"value": 307.5, "unit": "°"}
